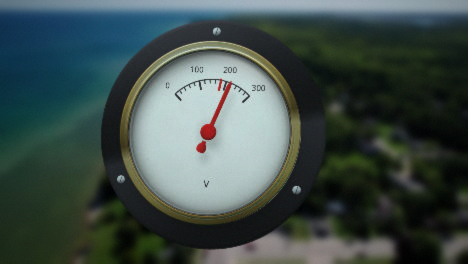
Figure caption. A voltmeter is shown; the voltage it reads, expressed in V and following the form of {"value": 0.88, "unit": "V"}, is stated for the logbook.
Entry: {"value": 220, "unit": "V"}
